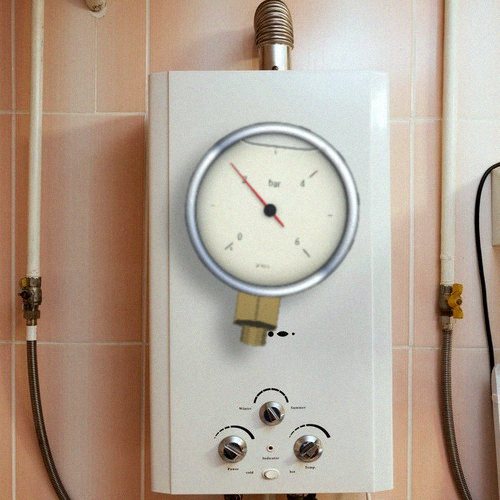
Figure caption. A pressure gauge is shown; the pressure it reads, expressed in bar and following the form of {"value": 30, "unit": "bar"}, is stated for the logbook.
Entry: {"value": 2, "unit": "bar"}
